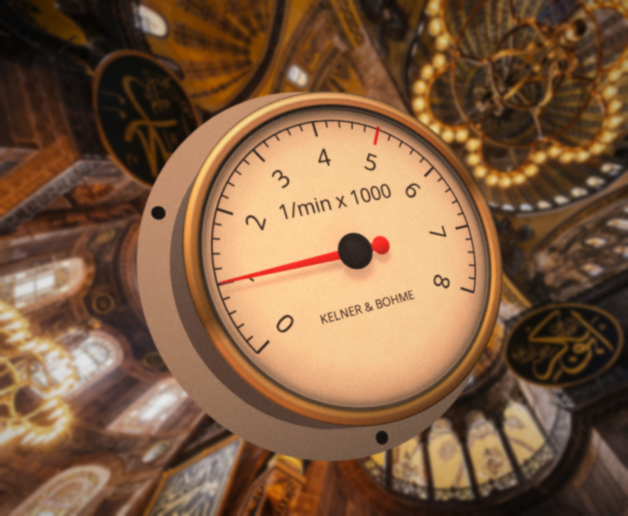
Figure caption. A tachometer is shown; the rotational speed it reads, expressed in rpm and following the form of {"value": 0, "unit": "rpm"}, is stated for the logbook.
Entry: {"value": 1000, "unit": "rpm"}
